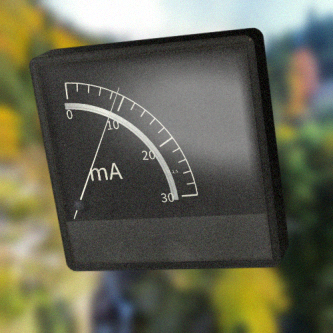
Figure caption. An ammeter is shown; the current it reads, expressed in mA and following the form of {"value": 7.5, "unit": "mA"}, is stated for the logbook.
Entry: {"value": 9, "unit": "mA"}
